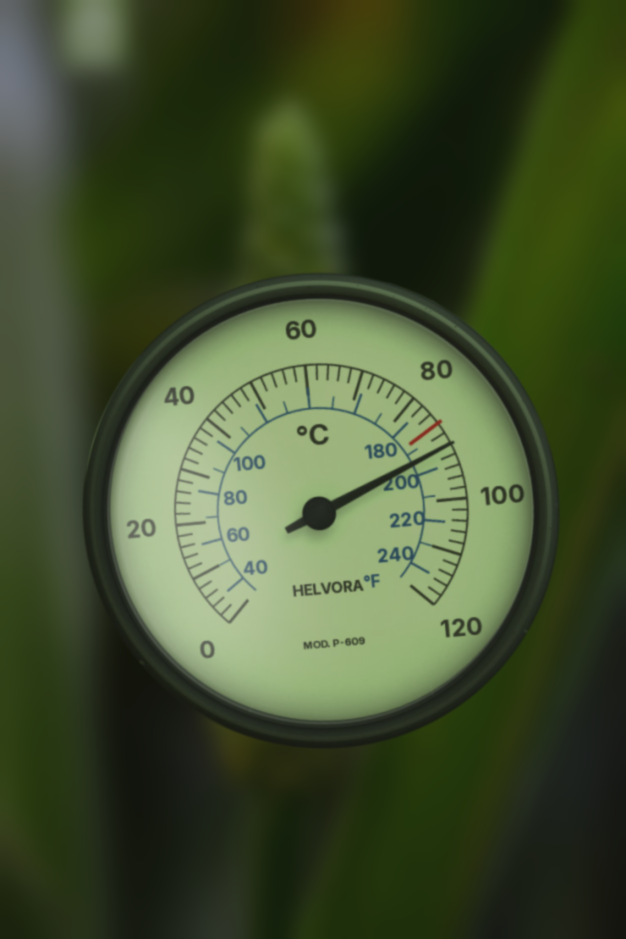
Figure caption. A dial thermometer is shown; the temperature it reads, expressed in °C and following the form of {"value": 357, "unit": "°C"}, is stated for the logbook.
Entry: {"value": 90, "unit": "°C"}
